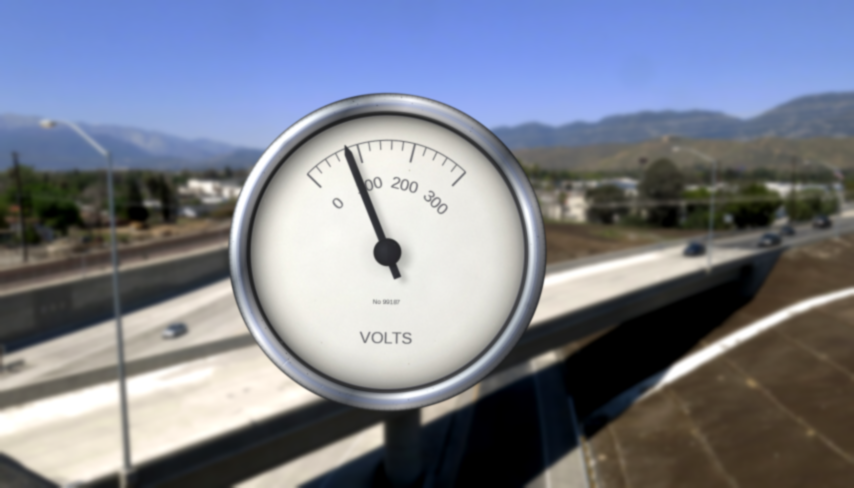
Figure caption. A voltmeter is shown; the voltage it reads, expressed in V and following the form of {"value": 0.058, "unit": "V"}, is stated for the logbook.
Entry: {"value": 80, "unit": "V"}
